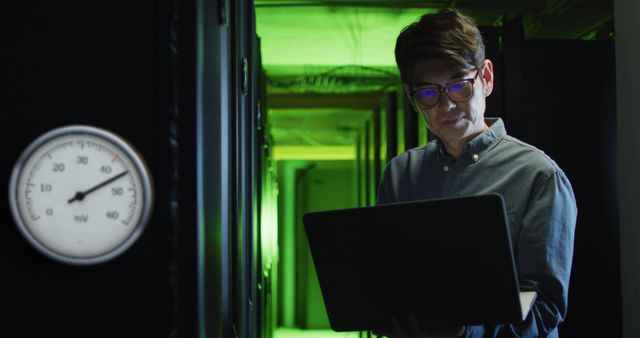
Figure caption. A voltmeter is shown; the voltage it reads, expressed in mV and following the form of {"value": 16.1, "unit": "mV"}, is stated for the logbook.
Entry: {"value": 45, "unit": "mV"}
